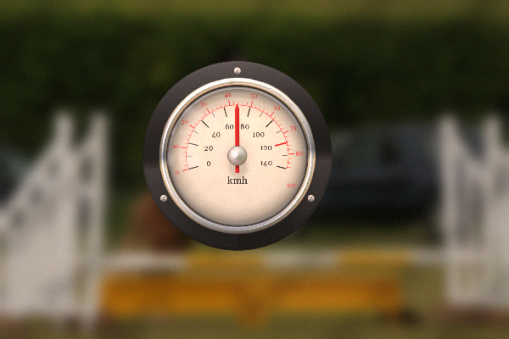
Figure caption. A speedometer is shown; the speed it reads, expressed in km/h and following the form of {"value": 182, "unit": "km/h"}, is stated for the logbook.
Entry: {"value": 70, "unit": "km/h"}
